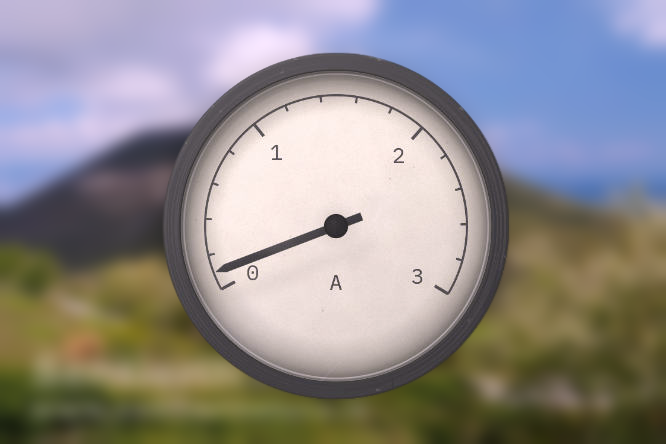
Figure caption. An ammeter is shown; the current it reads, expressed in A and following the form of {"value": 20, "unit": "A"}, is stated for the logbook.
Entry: {"value": 0.1, "unit": "A"}
